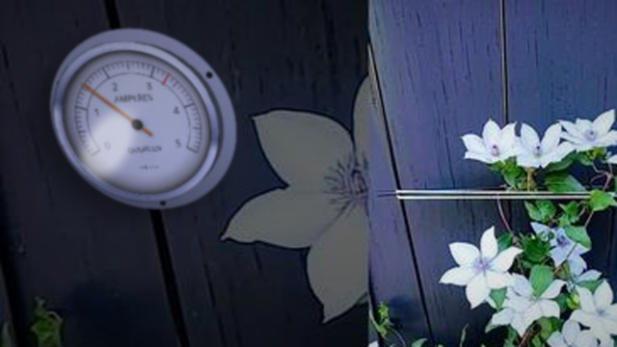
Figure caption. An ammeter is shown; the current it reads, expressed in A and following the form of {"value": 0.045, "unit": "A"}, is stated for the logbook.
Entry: {"value": 1.5, "unit": "A"}
